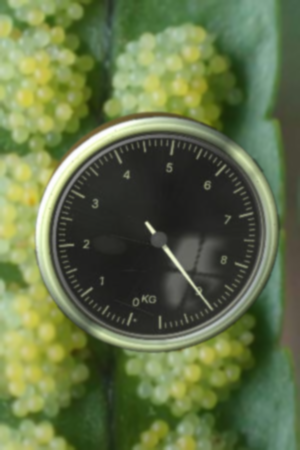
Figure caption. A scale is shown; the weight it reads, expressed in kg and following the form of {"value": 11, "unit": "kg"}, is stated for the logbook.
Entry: {"value": 9, "unit": "kg"}
